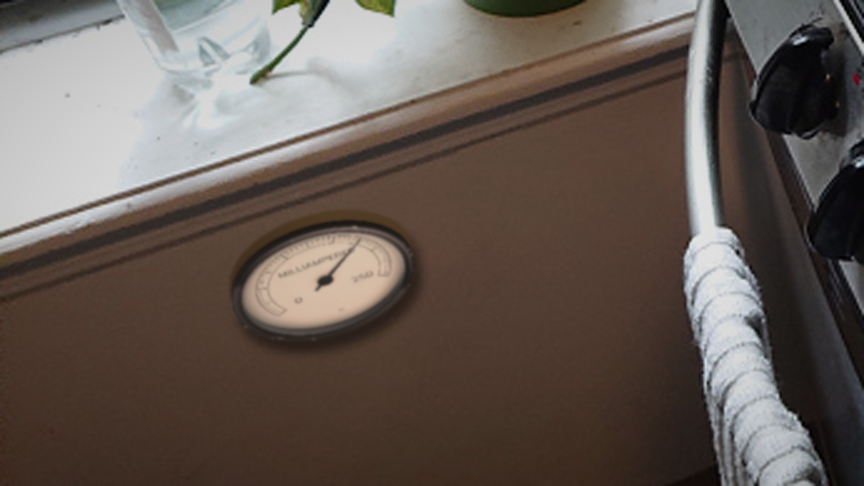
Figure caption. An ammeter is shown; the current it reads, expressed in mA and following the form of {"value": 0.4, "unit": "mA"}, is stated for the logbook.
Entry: {"value": 175, "unit": "mA"}
